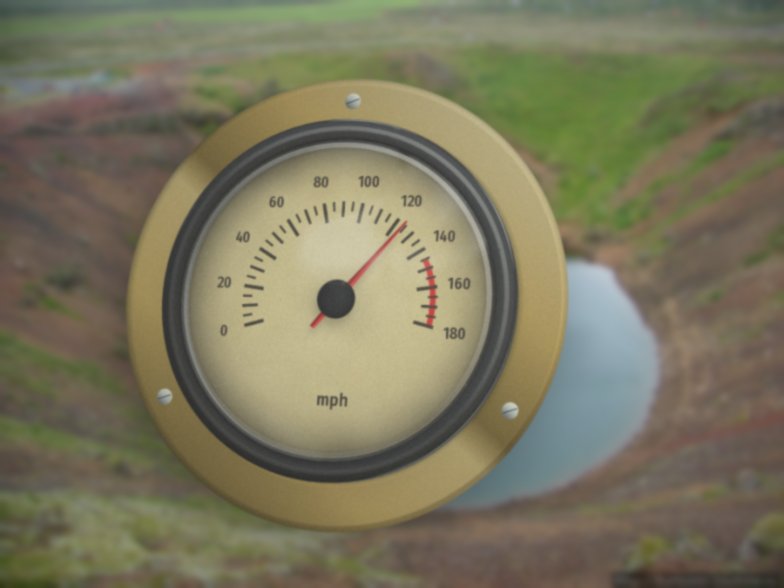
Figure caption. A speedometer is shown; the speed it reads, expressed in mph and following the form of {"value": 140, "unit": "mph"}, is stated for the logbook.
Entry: {"value": 125, "unit": "mph"}
